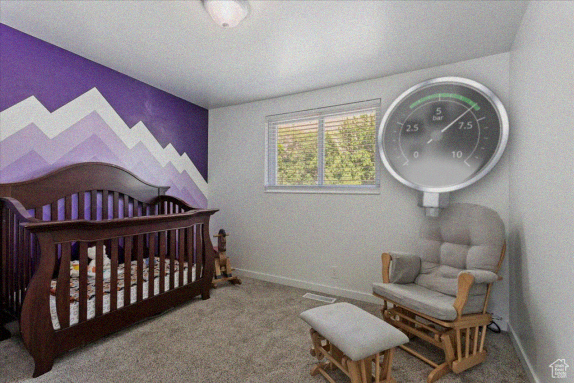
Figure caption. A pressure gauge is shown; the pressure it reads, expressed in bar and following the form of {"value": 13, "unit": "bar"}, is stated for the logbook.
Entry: {"value": 6.75, "unit": "bar"}
